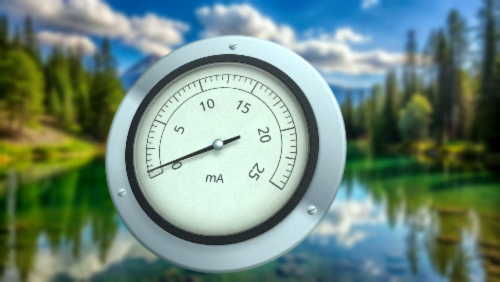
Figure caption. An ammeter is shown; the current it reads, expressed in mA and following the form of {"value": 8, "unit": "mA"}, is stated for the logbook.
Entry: {"value": 0.5, "unit": "mA"}
